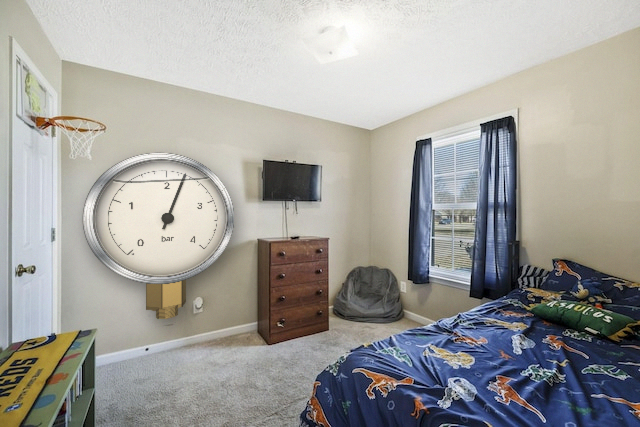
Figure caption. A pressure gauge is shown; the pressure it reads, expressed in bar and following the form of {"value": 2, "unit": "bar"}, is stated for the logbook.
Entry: {"value": 2.3, "unit": "bar"}
